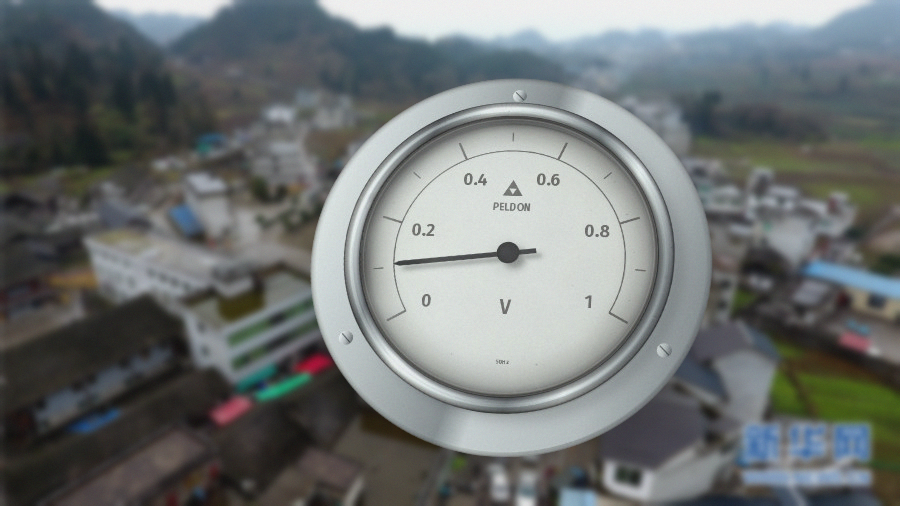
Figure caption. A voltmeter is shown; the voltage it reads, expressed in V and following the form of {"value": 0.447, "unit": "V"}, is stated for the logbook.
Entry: {"value": 0.1, "unit": "V"}
